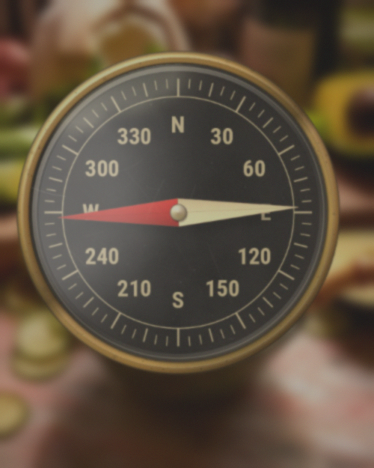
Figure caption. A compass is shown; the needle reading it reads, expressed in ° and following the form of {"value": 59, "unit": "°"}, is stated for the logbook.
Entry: {"value": 267.5, "unit": "°"}
